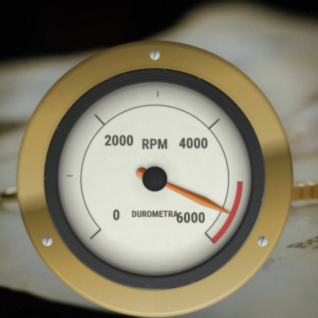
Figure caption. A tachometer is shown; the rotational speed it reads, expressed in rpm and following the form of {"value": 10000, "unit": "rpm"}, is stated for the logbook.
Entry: {"value": 5500, "unit": "rpm"}
